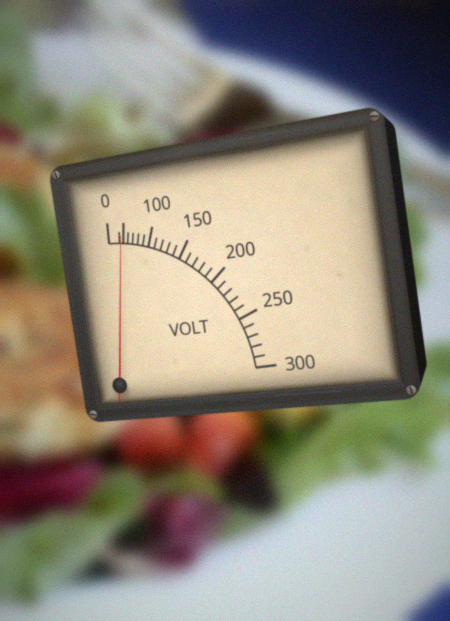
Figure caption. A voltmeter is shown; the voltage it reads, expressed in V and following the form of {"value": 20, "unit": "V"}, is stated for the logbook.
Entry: {"value": 50, "unit": "V"}
